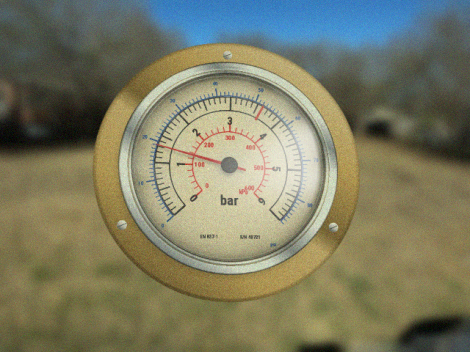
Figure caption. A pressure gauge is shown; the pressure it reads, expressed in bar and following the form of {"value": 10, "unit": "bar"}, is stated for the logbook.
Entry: {"value": 1.3, "unit": "bar"}
